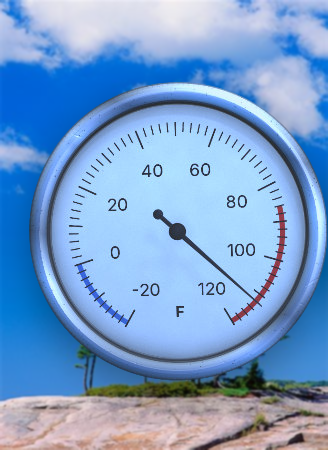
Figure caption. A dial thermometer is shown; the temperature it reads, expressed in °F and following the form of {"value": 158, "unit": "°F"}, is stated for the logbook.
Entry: {"value": 112, "unit": "°F"}
